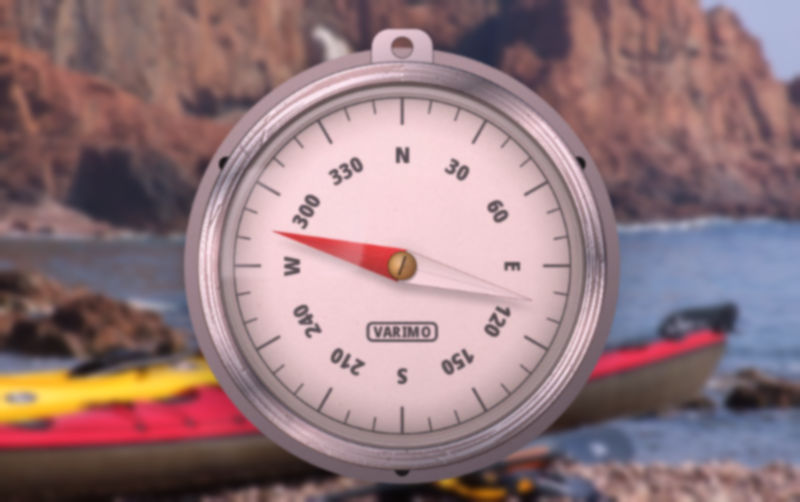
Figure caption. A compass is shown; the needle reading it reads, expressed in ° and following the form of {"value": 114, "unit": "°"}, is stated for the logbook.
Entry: {"value": 285, "unit": "°"}
